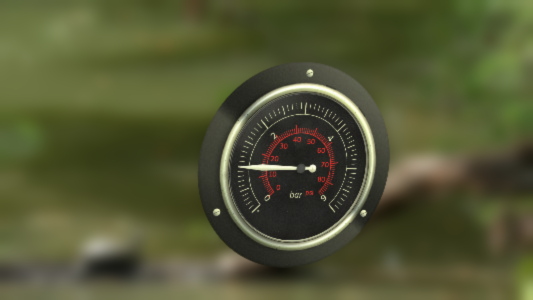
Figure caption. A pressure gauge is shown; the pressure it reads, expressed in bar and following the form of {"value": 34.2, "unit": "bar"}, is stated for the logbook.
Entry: {"value": 1, "unit": "bar"}
